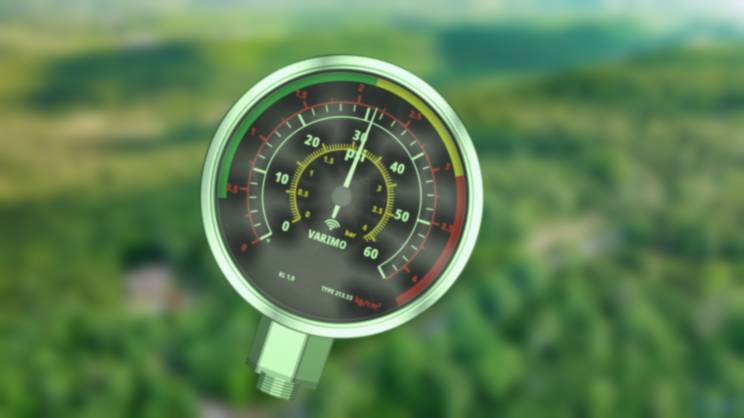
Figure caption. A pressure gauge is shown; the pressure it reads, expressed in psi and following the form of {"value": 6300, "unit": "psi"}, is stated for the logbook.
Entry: {"value": 31, "unit": "psi"}
